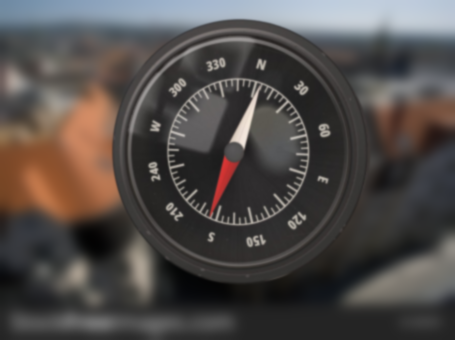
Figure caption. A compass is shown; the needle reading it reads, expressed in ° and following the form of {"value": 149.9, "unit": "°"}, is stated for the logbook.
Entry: {"value": 185, "unit": "°"}
